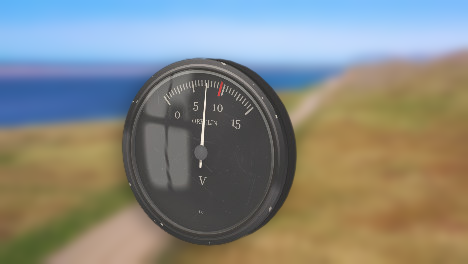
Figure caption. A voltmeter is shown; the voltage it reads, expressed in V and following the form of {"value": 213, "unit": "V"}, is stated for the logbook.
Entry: {"value": 7.5, "unit": "V"}
